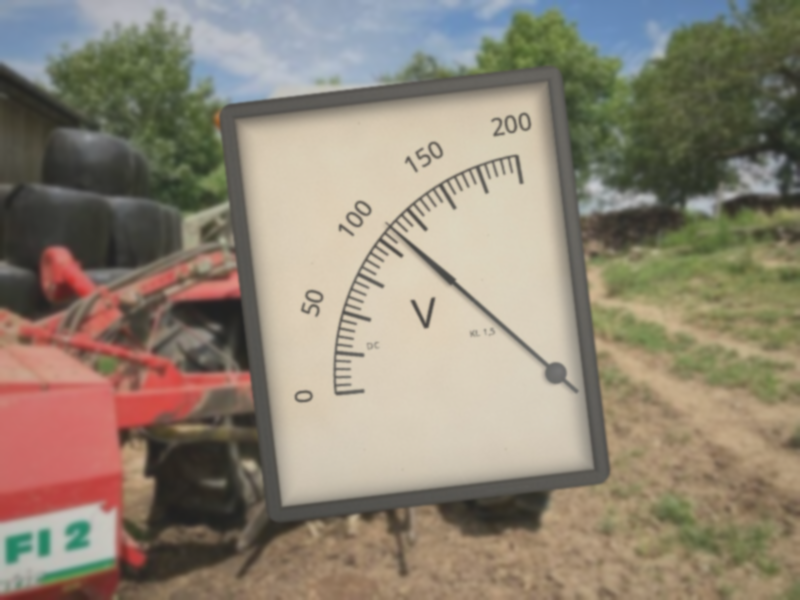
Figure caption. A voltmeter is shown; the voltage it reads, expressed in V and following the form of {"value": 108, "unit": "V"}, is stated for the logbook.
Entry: {"value": 110, "unit": "V"}
